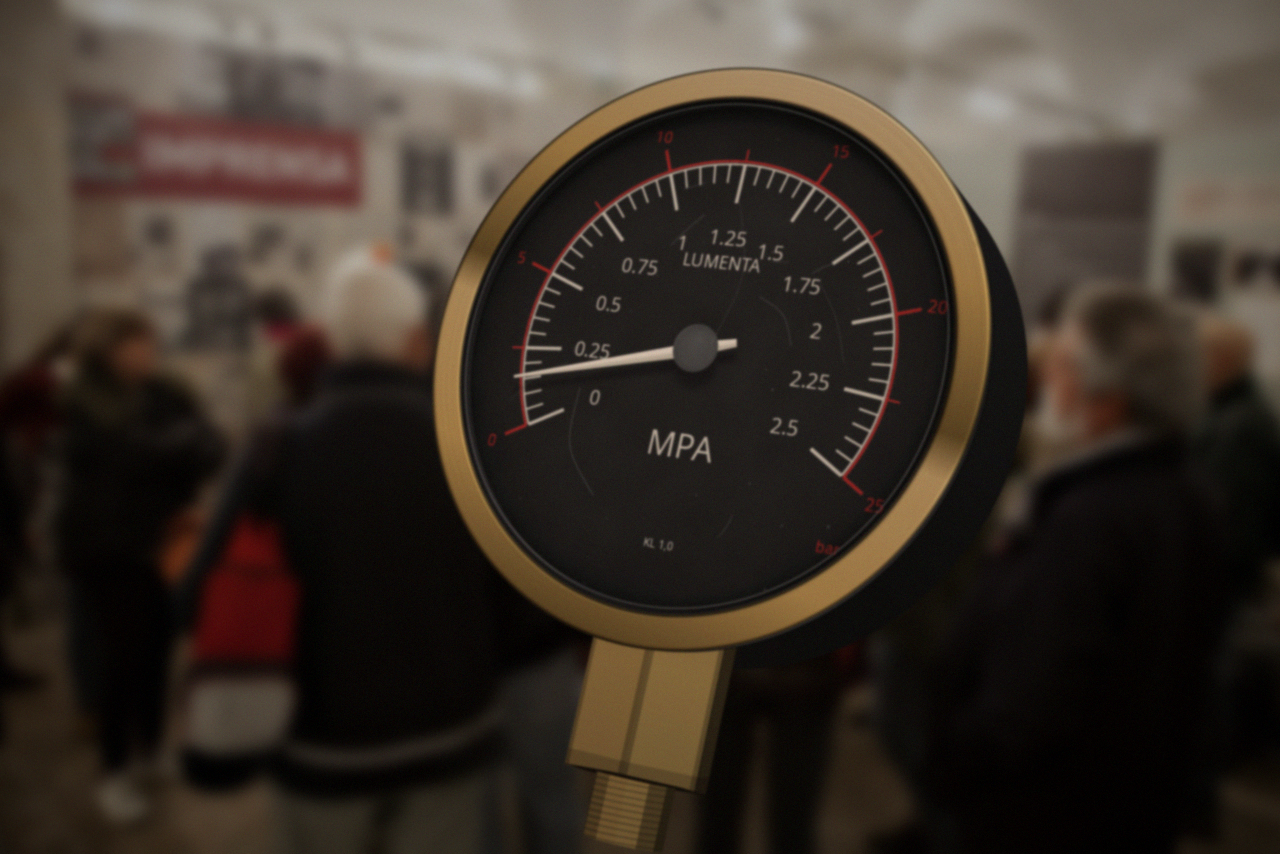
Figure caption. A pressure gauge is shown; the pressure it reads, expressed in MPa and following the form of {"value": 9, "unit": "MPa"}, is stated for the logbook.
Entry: {"value": 0.15, "unit": "MPa"}
